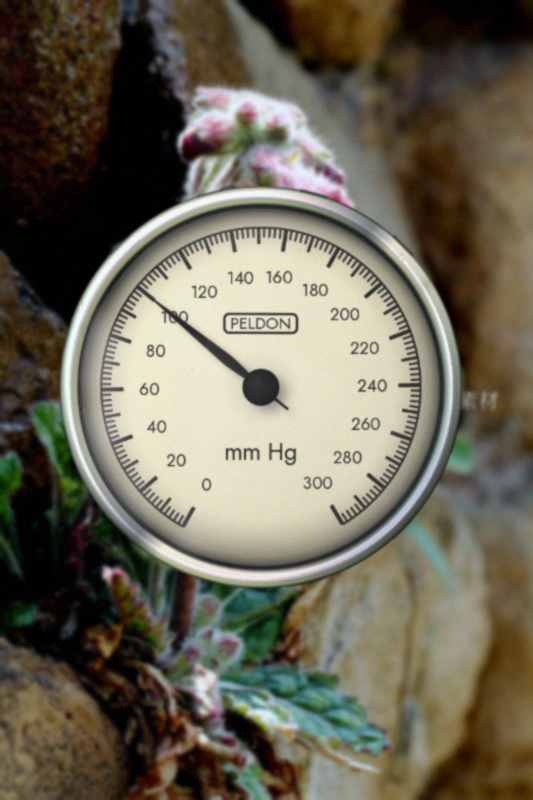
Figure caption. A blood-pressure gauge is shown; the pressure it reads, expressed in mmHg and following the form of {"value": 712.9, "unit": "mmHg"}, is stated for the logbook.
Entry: {"value": 100, "unit": "mmHg"}
